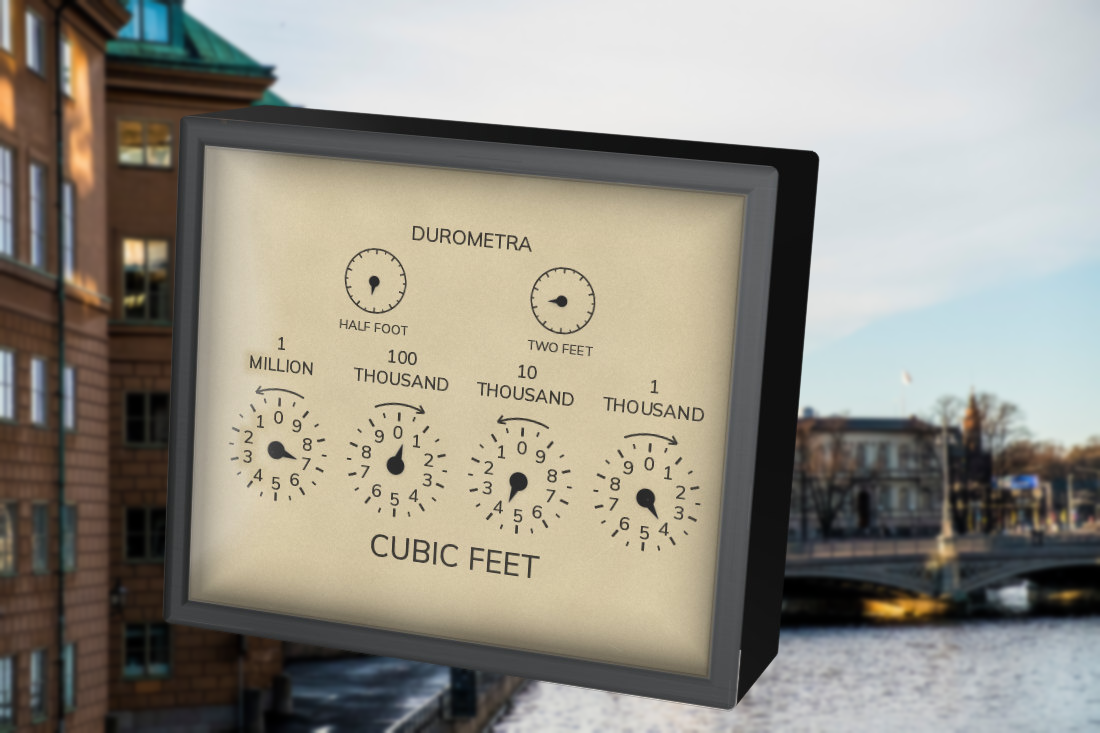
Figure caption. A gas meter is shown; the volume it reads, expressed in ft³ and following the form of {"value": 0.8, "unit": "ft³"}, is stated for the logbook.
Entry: {"value": 704400, "unit": "ft³"}
